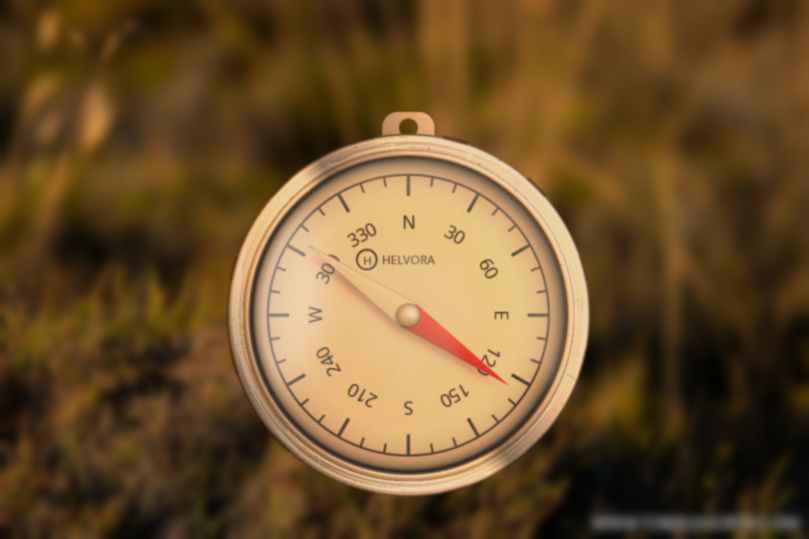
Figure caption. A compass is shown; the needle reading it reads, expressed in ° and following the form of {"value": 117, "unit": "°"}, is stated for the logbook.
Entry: {"value": 125, "unit": "°"}
